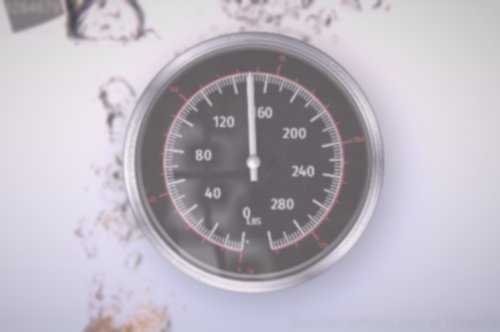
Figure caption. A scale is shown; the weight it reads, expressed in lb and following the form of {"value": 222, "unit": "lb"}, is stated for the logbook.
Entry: {"value": 150, "unit": "lb"}
